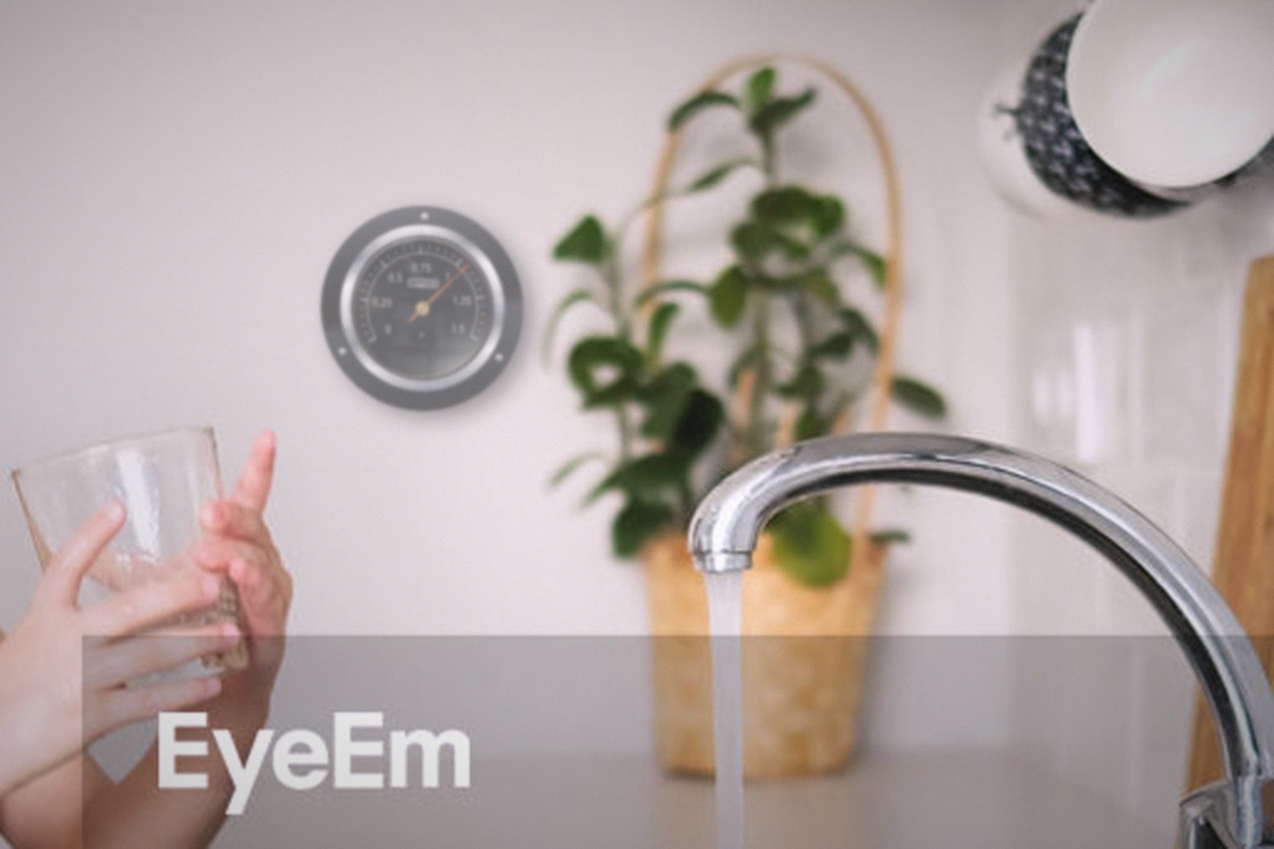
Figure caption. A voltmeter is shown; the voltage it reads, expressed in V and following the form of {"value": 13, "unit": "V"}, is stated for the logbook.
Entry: {"value": 1.05, "unit": "V"}
